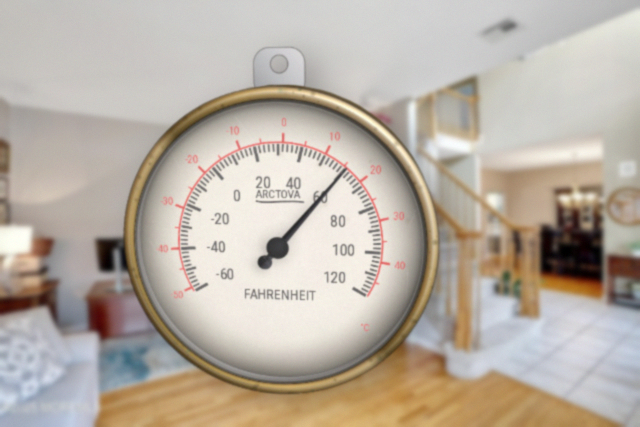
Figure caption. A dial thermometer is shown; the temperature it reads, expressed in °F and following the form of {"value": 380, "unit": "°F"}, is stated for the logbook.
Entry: {"value": 60, "unit": "°F"}
